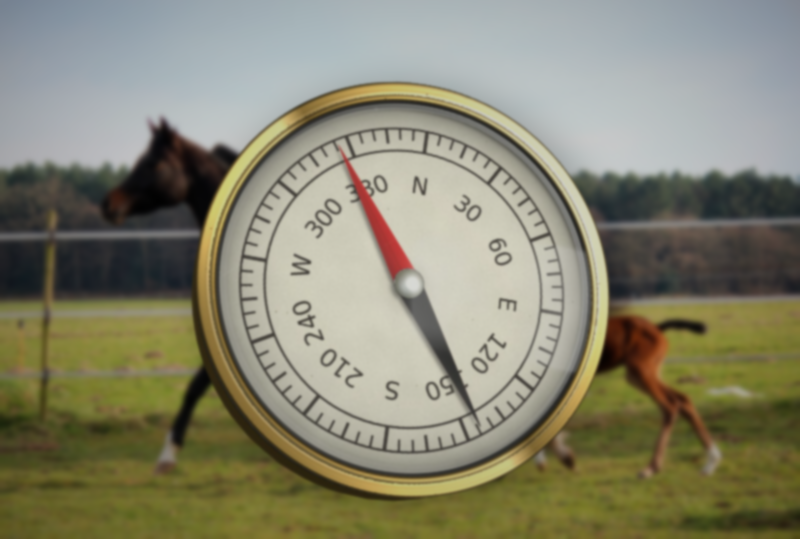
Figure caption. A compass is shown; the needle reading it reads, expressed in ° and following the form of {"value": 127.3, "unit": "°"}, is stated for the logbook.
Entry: {"value": 325, "unit": "°"}
